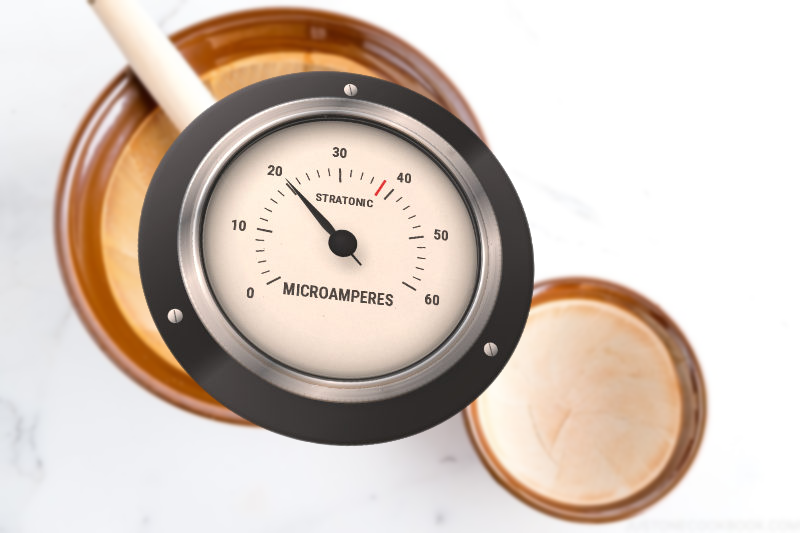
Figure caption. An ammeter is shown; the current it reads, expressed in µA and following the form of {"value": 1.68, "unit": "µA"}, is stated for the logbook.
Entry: {"value": 20, "unit": "µA"}
